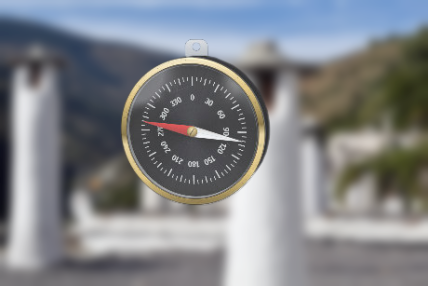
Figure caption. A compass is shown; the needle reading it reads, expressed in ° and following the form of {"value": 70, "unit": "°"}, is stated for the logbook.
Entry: {"value": 280, "unit": "°"}
